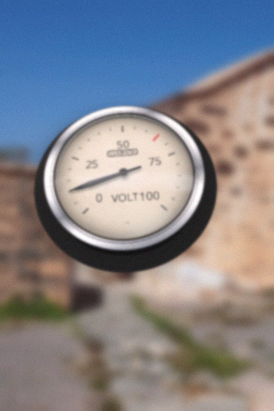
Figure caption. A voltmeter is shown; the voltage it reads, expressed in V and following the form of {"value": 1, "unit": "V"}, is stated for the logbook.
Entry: {"value": 10, "unit": "V"}
